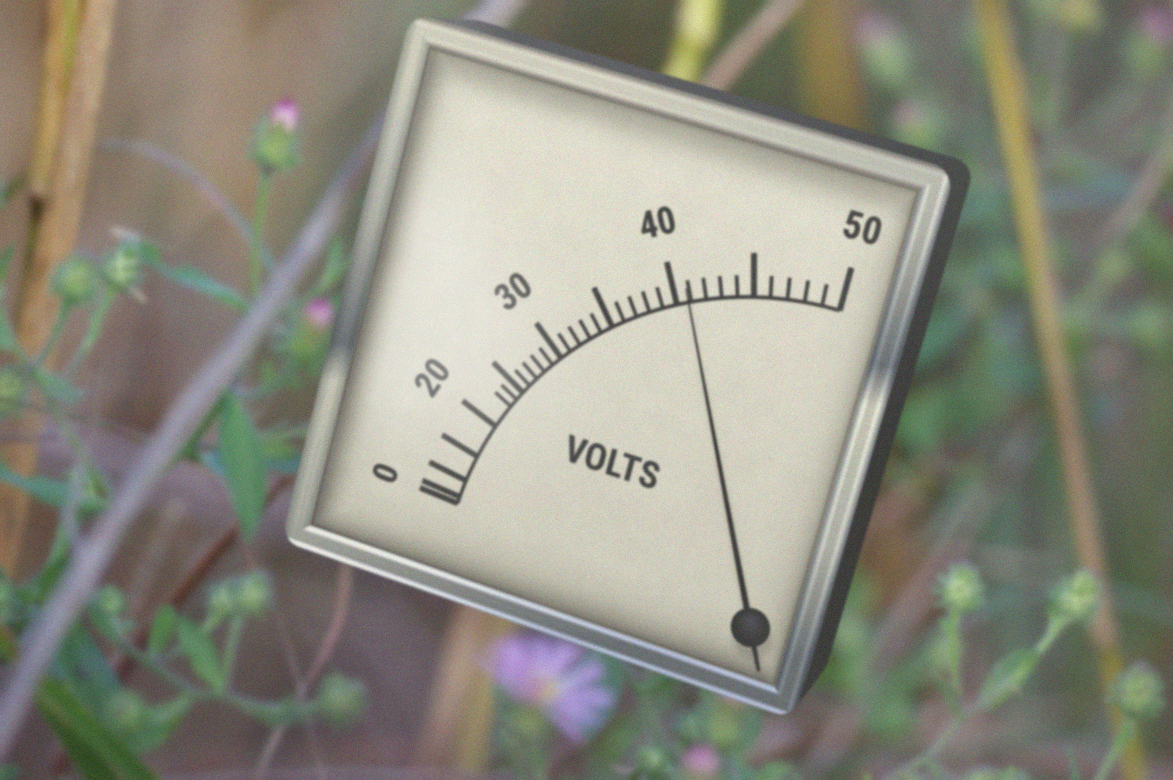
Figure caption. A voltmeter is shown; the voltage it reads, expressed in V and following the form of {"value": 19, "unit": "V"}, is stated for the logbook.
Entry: {"value": 41, "unit": "V"}
